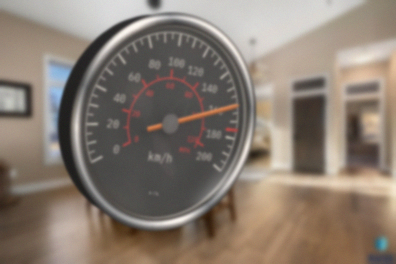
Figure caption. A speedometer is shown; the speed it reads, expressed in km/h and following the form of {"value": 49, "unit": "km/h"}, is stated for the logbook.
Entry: {"value": 160, "unit": "km/h"}
